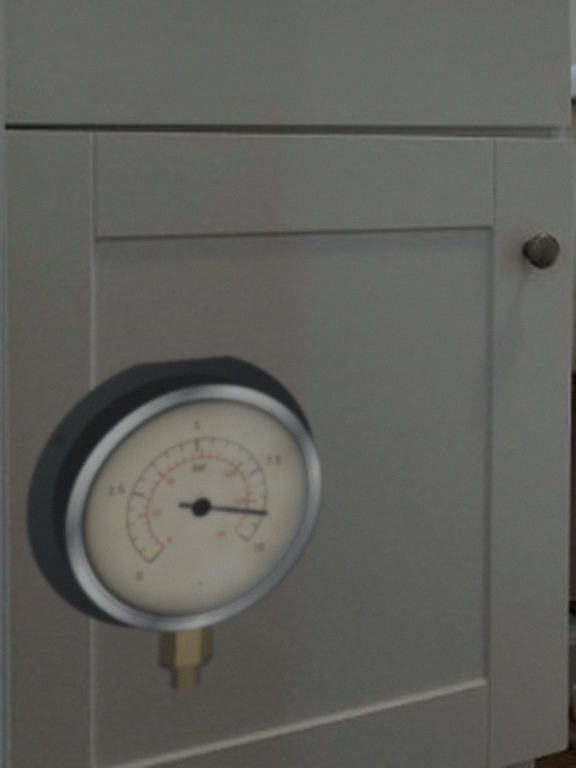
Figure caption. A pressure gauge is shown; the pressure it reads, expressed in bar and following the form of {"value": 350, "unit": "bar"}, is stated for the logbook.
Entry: {"value": 9, "unit": "bar"}
